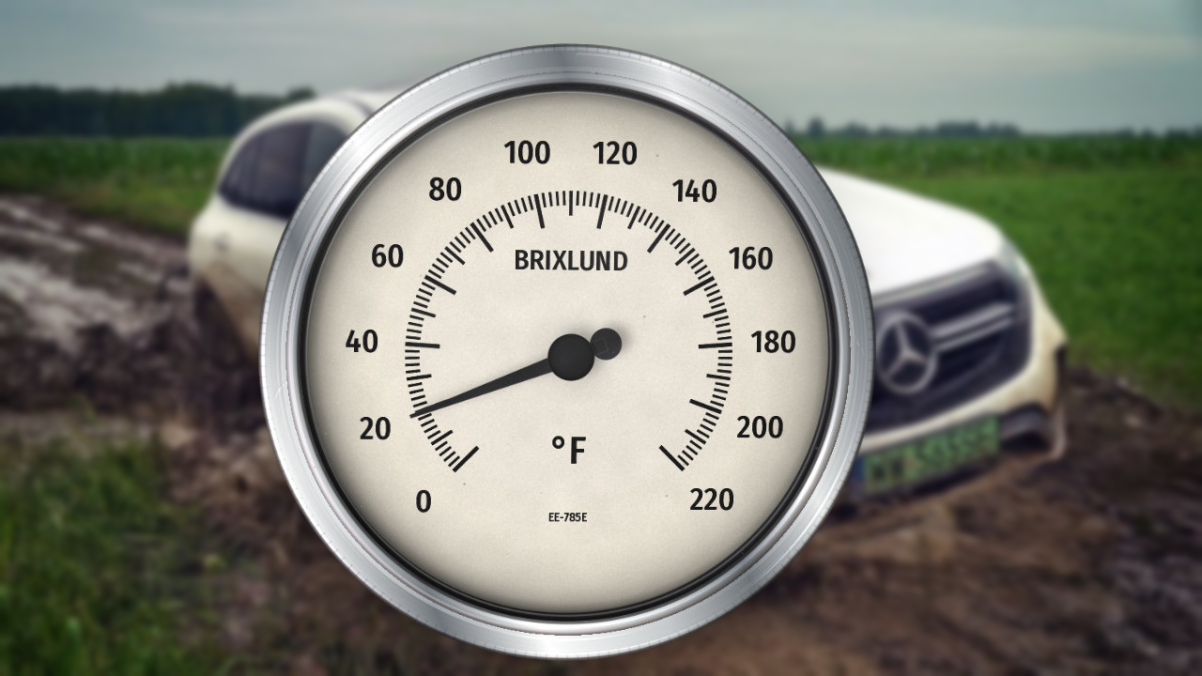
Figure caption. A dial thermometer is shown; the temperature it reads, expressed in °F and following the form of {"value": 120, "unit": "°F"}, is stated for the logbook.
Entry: {"value": 20, "unit": "°F"}
